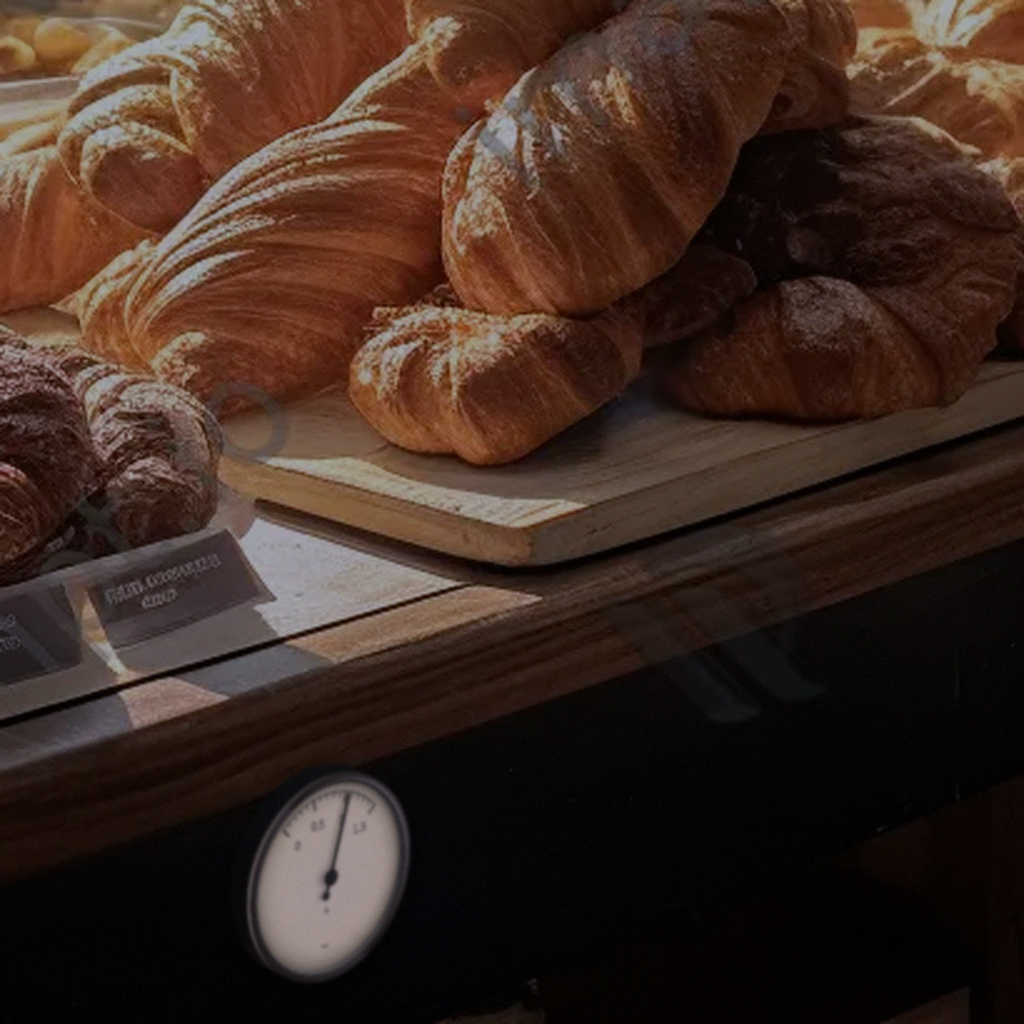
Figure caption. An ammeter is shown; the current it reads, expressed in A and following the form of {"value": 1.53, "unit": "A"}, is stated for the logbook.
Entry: {"value": 1, "unit": "A"}
